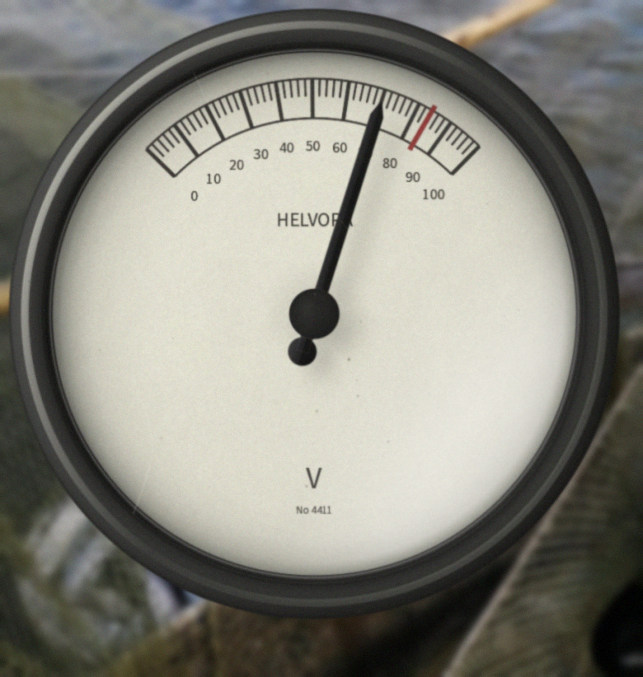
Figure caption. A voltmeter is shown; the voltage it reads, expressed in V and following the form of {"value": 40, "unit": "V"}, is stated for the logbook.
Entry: {"value": 70, "unit": "V"}
